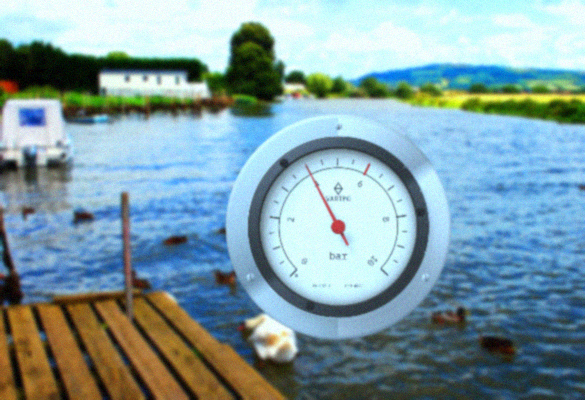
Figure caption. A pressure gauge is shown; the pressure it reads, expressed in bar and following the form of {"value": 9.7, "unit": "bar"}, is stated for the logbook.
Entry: {"value": 4, "unit": "bar"}
